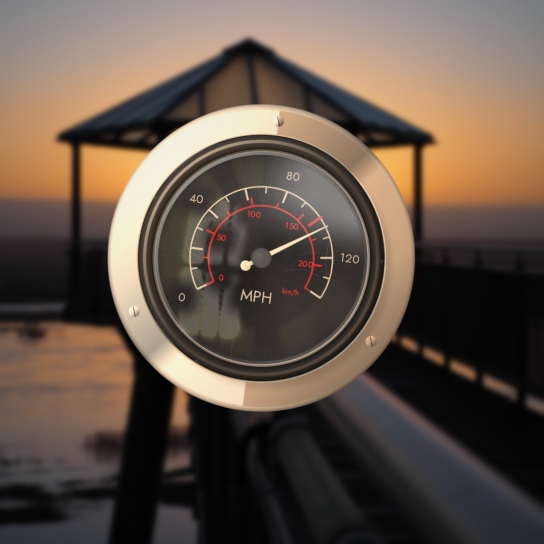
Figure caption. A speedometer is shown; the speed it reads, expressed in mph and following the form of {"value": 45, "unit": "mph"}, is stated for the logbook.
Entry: {"value": 105, "unit": "mph"}
